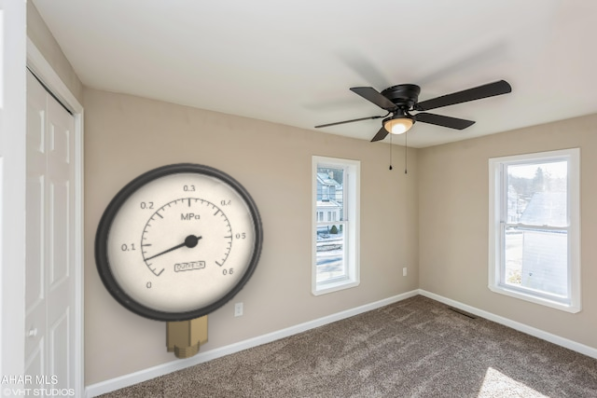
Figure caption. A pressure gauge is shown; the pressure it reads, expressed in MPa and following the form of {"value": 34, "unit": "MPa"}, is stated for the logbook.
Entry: {"value": 0.06, "unit": "MPa"}
